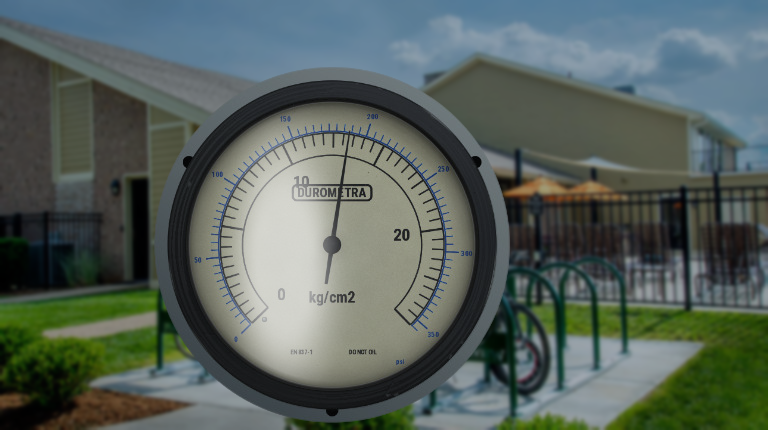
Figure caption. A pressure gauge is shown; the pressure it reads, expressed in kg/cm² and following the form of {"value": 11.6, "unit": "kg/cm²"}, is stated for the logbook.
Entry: {"value": 13.25, "unit": "kg/cm²"}
